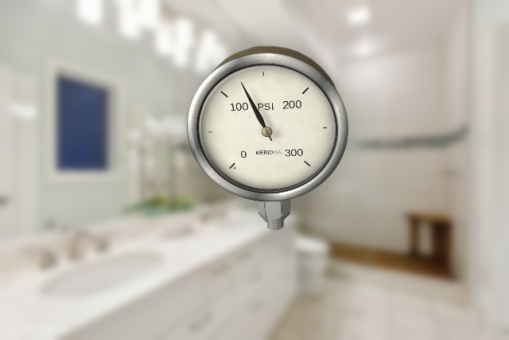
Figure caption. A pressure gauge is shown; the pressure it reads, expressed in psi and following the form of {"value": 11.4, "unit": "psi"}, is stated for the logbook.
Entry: {"value": 125, "unit": "psi"}
